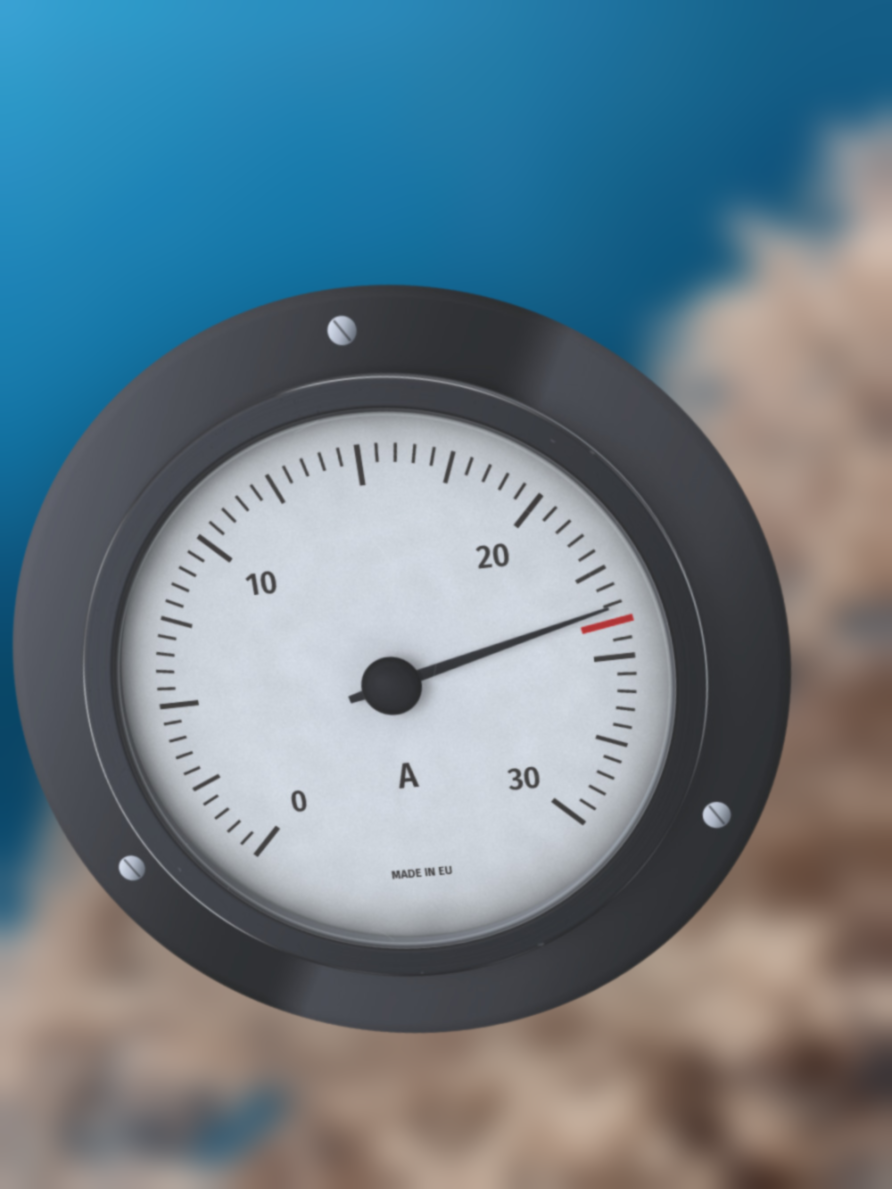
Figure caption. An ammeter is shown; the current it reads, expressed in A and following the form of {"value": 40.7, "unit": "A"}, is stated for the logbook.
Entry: {"value": 23.5, "unit": "A"}
